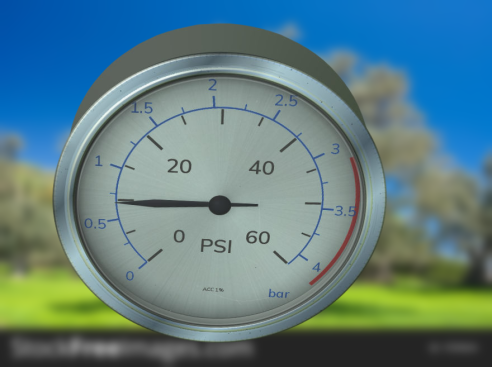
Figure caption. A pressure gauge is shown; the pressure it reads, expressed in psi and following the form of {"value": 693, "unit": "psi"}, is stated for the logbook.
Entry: {"value": 10, "unit": "psi"}
